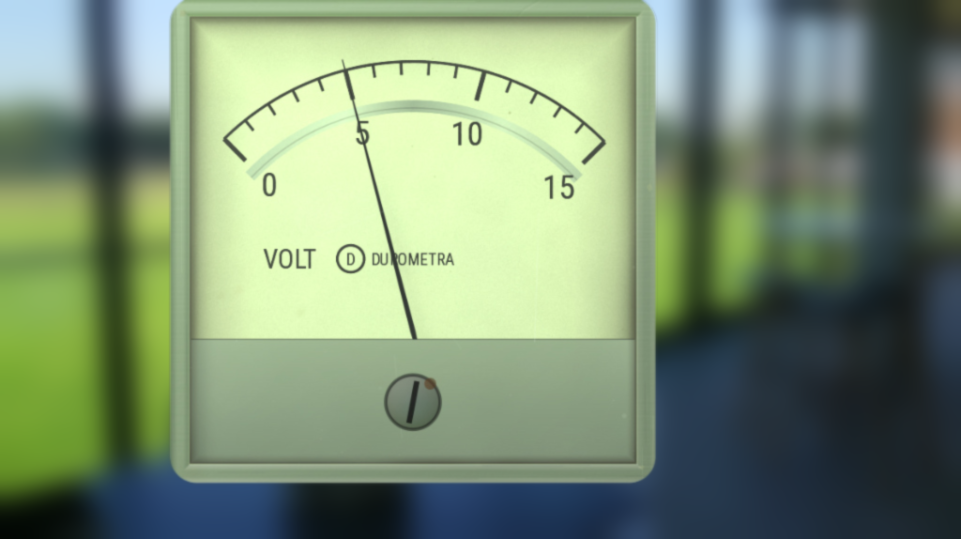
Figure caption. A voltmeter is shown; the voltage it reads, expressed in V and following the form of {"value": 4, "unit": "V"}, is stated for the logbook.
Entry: {"value": 5, "unit": "V"}
